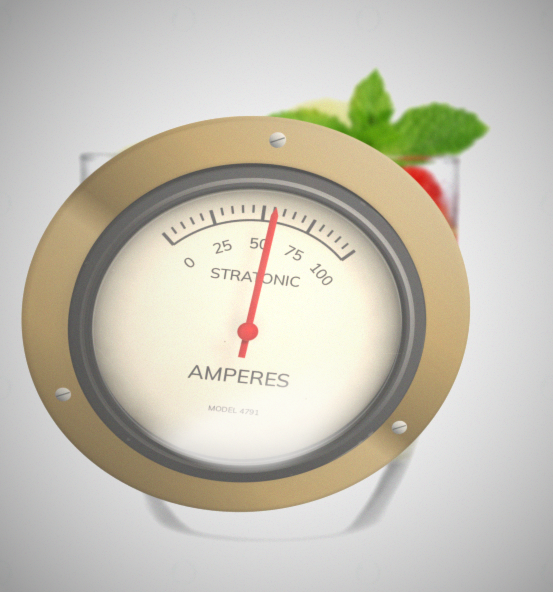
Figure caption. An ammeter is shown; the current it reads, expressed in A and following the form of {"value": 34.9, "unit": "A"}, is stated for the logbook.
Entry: {"value": 55, "unit": "A"}
